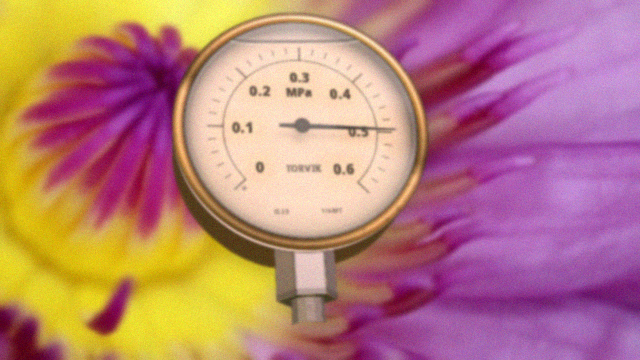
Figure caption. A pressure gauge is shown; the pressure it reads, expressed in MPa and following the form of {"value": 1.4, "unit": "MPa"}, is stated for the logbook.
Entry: {"value": 0.5, "unit": "MPa"}
